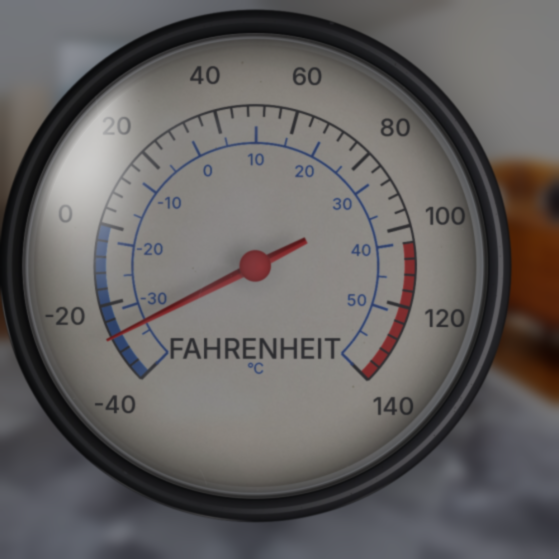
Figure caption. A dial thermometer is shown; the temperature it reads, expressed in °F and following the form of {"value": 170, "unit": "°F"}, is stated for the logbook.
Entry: {"value": -28, "unit": "°F"}
